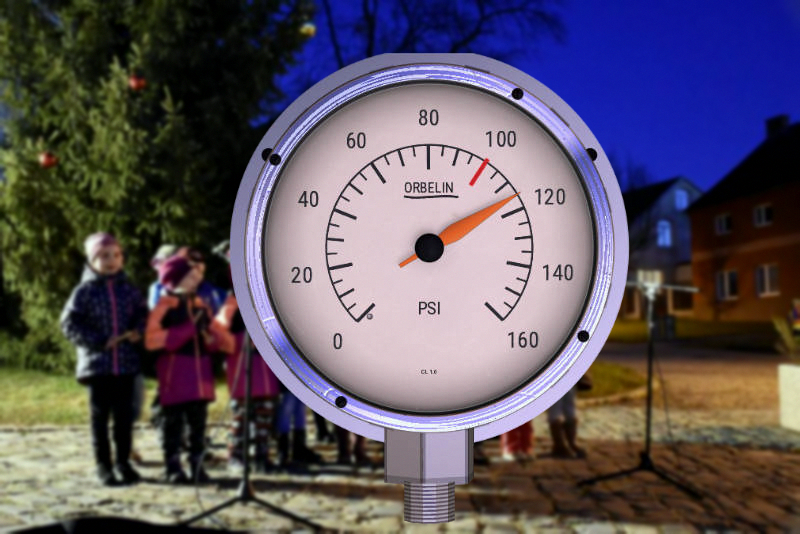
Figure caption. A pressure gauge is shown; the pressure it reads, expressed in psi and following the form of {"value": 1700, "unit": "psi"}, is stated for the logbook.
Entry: {"value": 115, "unit": "psi"}
